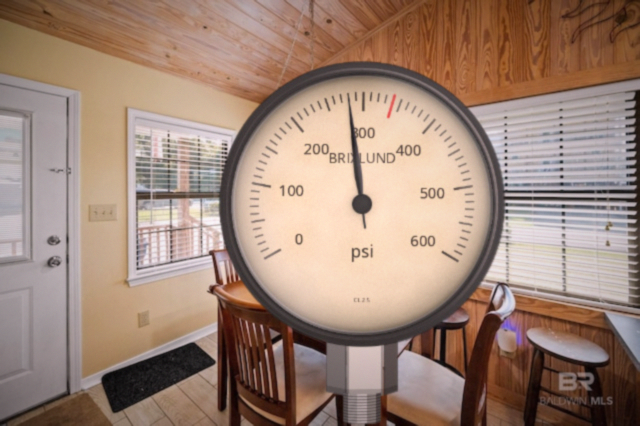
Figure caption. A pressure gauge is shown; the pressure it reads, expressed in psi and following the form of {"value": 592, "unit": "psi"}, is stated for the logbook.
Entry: {"value": 280, "unit": "psi"}
